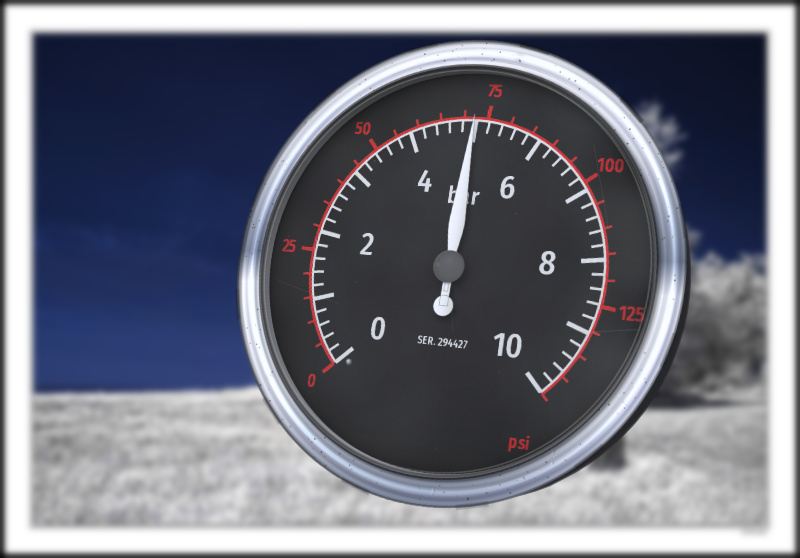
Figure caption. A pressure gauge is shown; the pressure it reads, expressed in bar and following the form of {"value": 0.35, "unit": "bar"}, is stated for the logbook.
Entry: {"value": 5, "unit": "bar"}
